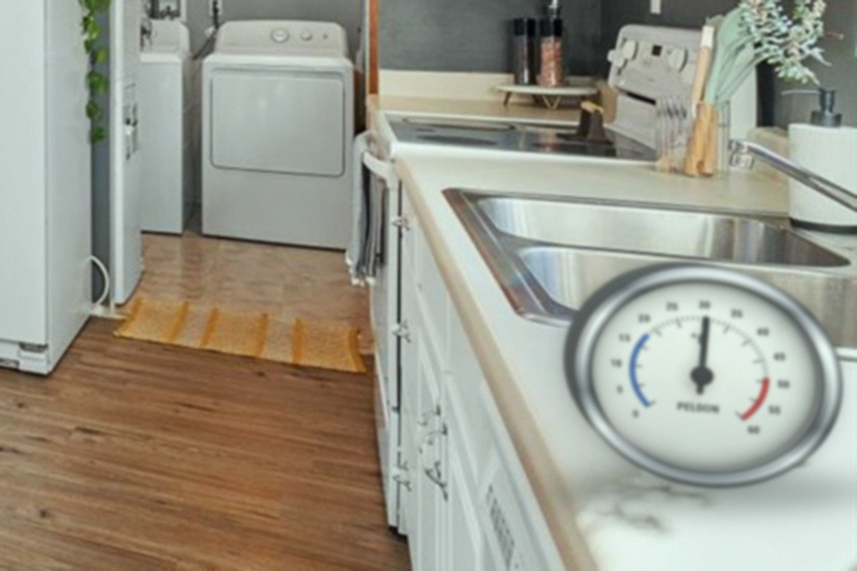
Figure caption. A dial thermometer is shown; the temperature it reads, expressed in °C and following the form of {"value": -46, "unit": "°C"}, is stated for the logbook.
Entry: {"value": 30, "unit": "°C"}
